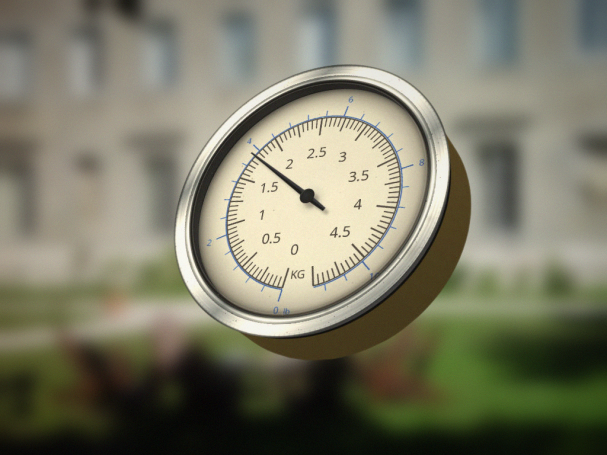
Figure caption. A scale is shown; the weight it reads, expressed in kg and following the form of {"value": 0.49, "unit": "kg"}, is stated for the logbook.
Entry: {"value": 1.75, "unit": "kg"}
